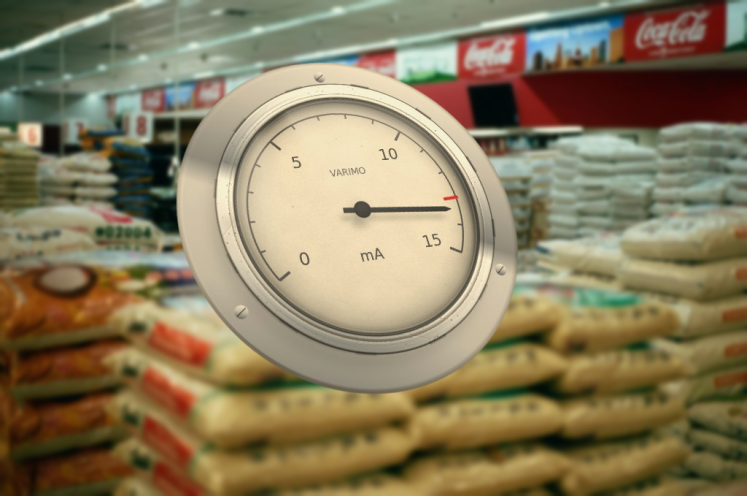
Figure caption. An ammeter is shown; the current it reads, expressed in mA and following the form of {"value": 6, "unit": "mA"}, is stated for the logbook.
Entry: {"value": 13.5, "unit": "mA"}
